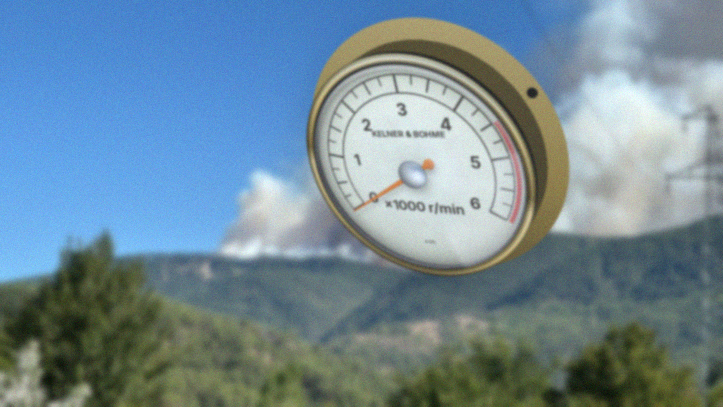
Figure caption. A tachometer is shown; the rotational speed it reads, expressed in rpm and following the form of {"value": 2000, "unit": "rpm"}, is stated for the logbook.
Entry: {"value": 0, "unit": "rpm"}
